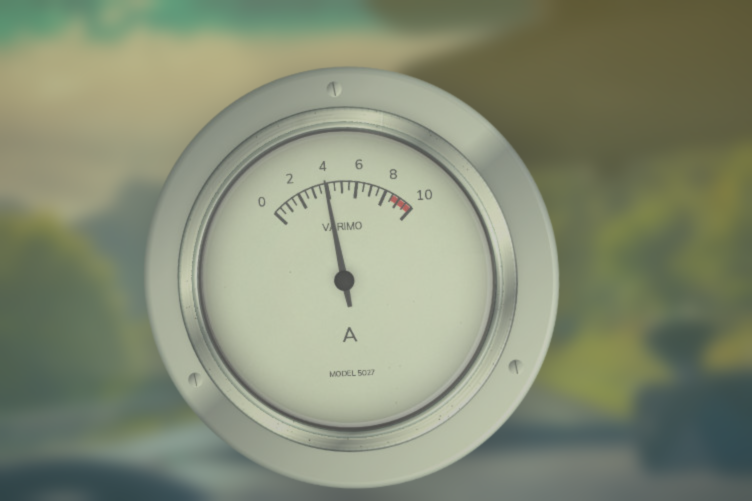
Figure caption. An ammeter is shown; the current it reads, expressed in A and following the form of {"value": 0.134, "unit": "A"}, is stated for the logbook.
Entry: {"value": 4, "unit": "A"}
